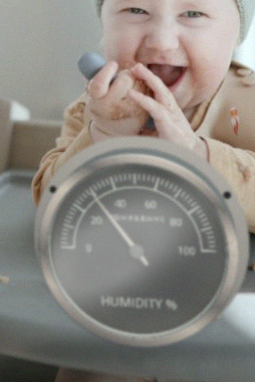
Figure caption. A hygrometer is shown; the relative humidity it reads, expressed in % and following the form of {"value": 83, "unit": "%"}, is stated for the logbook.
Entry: {"value": 30, "unit": "%"}
